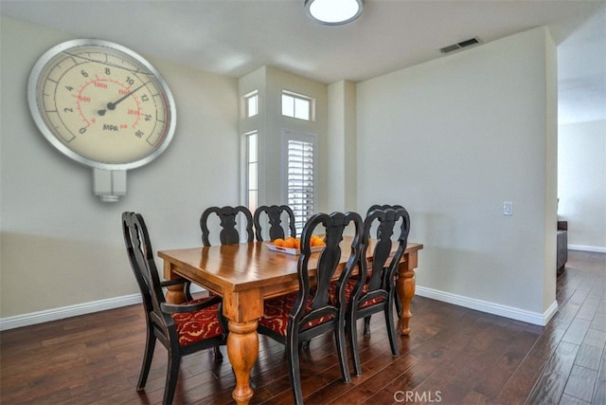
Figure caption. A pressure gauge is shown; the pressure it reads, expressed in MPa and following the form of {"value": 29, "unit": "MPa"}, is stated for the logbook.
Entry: {"value": 11, "unit": "MPa"}
